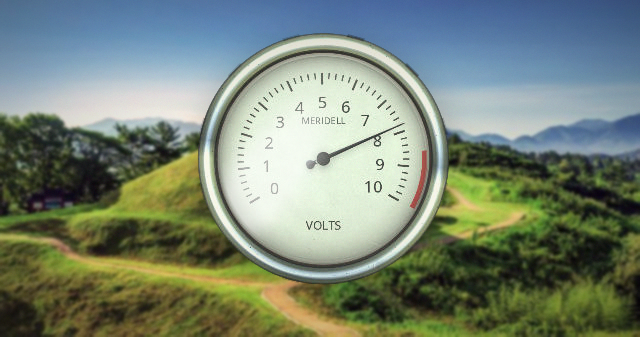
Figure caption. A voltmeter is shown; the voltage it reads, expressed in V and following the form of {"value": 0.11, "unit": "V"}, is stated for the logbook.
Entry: {"value": 7.8, "unit": "V"}
